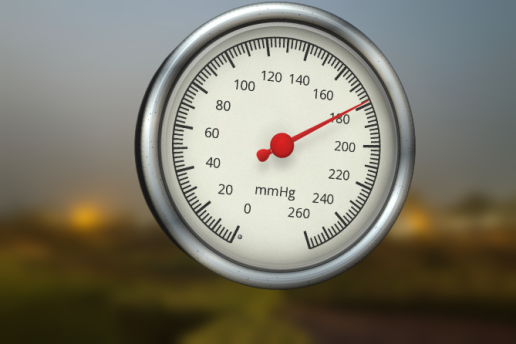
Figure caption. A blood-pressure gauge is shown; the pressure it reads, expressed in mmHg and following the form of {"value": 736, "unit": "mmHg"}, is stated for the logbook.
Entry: {"value": 178, "unit": "mmHg"}
